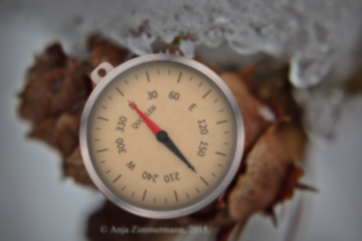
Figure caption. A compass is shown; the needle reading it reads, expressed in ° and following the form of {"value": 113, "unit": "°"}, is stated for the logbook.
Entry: {"value": 0, "unit": "°"}
